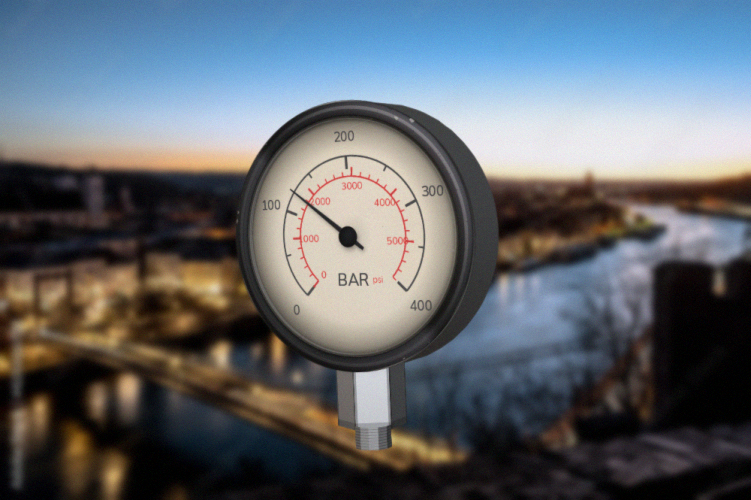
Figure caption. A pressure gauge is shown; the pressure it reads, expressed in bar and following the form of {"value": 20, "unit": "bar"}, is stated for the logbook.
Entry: {"value": 125, "unit": "bar"}
